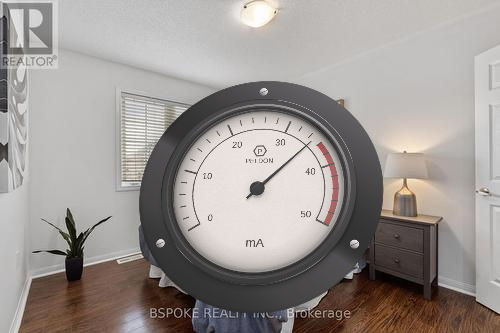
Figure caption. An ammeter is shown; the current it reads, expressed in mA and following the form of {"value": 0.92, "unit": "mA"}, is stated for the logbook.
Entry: {"value": 35, "unit": "mA"}
